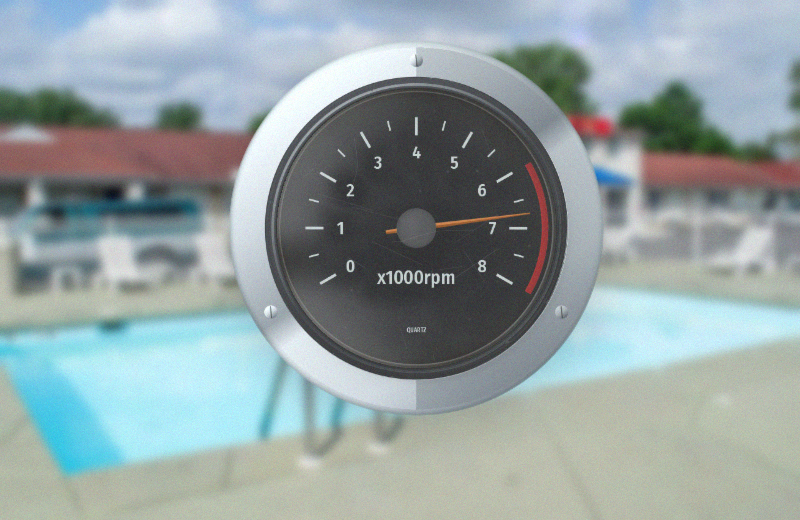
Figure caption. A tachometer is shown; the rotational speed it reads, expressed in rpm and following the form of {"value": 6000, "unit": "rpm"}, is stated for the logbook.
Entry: {"value": 6750, "unit": "rpm"}
